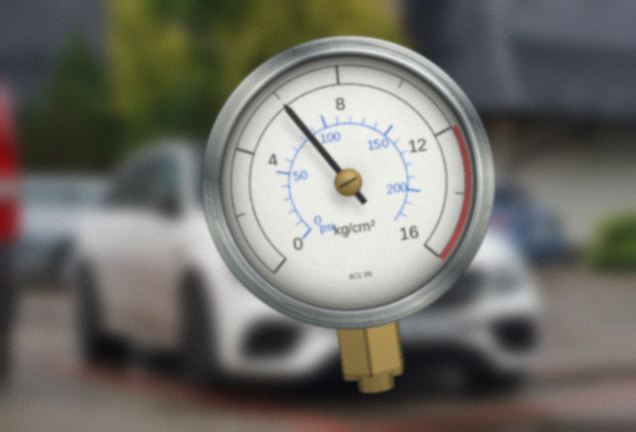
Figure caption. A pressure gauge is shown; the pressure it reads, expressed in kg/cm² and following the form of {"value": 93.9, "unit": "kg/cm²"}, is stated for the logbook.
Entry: {"value": 6, "unit": "kg/cm²"}
